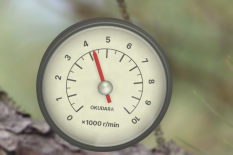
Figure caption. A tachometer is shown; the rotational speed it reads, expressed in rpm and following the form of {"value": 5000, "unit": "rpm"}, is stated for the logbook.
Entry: {"value": 4250, "unit": "rpm"}
